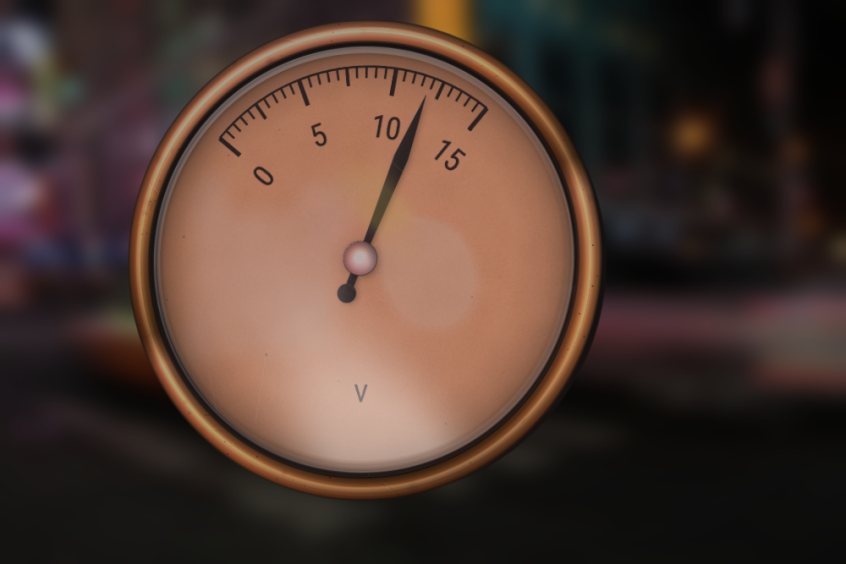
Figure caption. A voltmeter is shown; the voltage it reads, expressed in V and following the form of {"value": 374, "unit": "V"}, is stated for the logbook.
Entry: {"value": 12, "unit": "V"}
